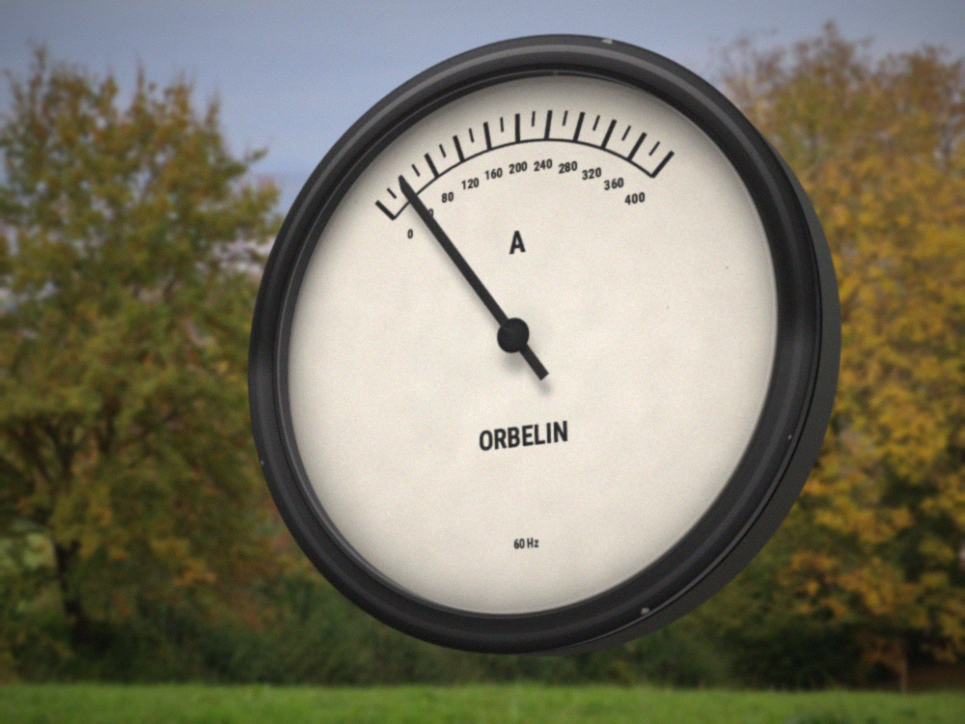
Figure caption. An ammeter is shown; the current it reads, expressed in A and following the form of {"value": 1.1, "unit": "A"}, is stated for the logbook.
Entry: {"value": 40, "unit": "A"}
